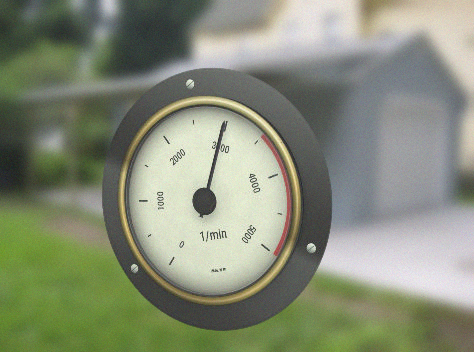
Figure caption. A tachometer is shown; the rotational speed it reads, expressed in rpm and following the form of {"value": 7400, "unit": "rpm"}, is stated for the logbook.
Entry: {"value": 3000, "unit": "rpm"}
